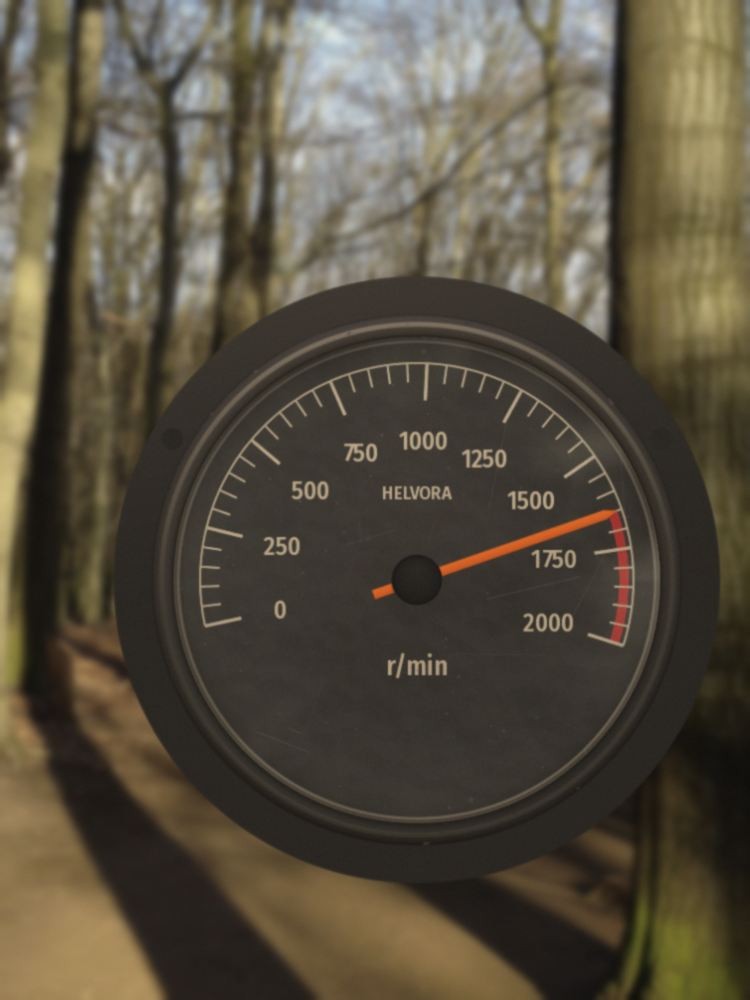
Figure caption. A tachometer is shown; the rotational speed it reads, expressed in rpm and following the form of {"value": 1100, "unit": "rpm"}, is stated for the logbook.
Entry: {"value": 1650, "unit": "rpm"}
